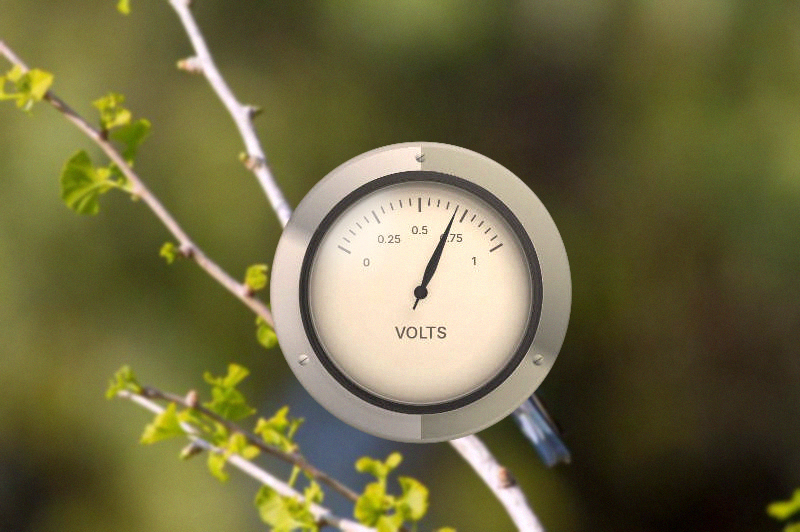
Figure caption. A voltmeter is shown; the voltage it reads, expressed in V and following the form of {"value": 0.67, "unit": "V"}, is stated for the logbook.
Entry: {"value": 0.7, "unit": "V"}
